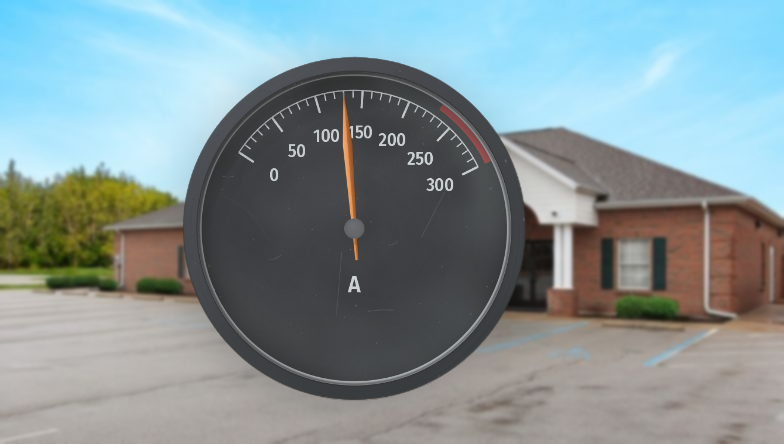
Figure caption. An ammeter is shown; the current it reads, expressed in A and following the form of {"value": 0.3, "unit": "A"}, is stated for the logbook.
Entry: {"value": 130, "unit": "A"}
